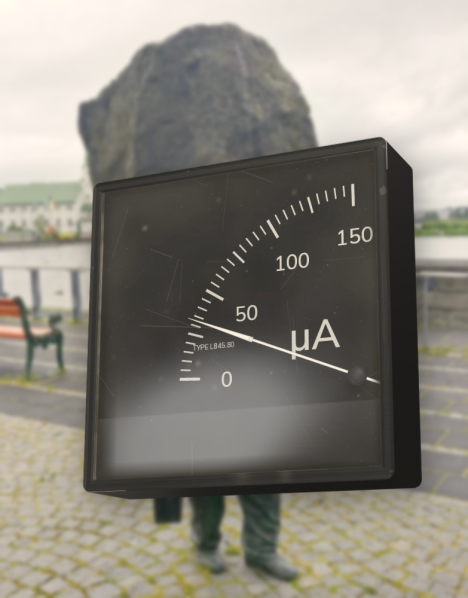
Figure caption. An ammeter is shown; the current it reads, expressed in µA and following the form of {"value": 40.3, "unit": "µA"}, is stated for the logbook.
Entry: {"value": 32.5, "unit": "µA"}
